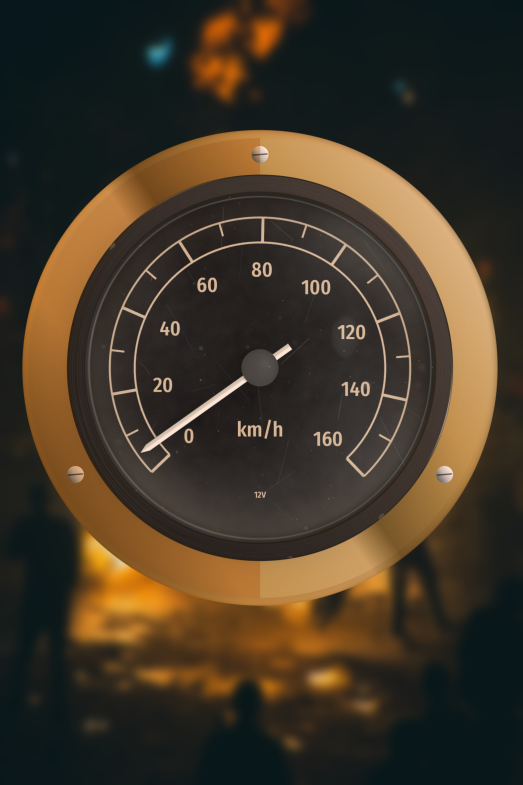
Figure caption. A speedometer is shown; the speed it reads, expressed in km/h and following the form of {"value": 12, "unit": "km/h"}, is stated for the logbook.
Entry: {"value": 5, "unit": "km/h"}
